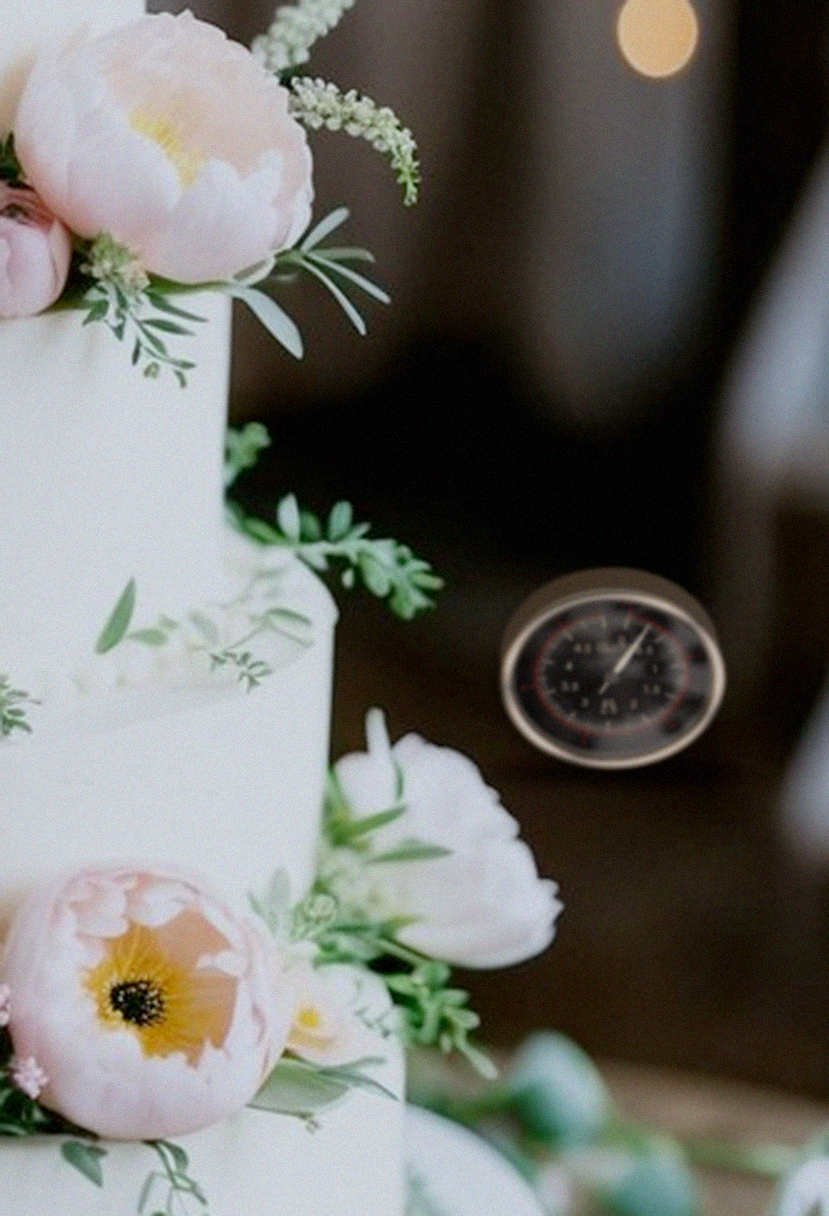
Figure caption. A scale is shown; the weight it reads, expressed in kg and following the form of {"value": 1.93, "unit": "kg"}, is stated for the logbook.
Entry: {"value": 0.25, "unit": "kg"}
